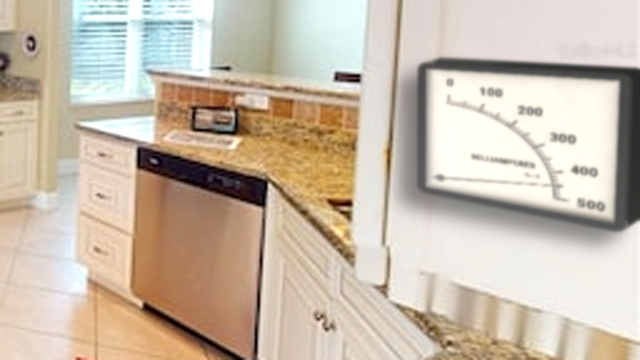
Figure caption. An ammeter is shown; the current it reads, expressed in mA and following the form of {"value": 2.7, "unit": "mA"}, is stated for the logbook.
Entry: {"value": 450, "unit": "mA"}
